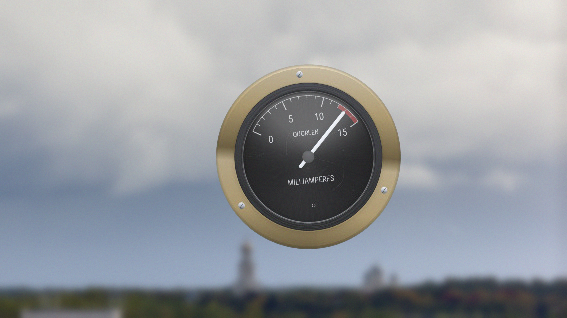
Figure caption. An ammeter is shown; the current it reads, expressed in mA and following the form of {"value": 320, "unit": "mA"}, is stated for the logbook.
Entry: {"value": 13, "unit": "mA"}
